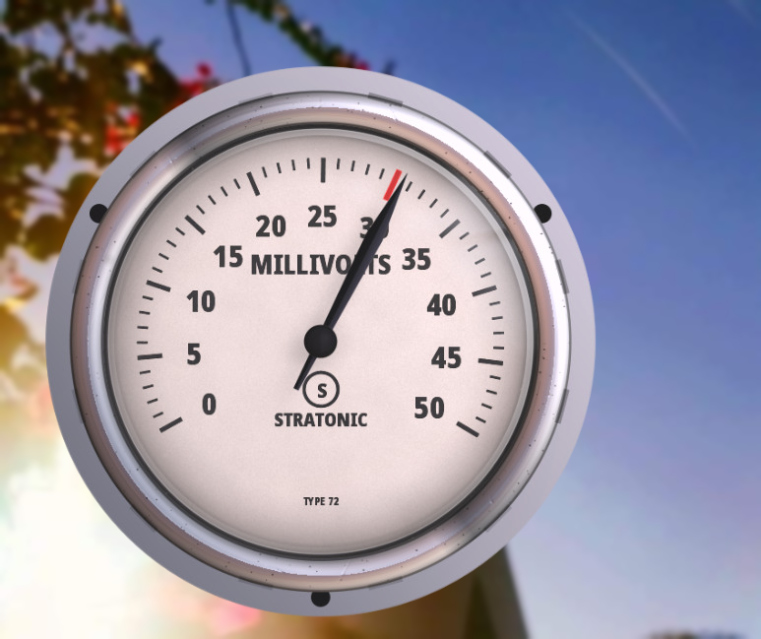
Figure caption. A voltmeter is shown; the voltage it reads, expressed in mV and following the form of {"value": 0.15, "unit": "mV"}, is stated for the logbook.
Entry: {"value": 30.5, "unit": "mV"}
